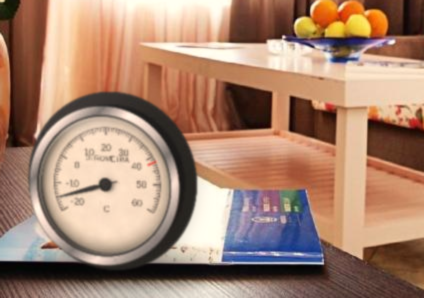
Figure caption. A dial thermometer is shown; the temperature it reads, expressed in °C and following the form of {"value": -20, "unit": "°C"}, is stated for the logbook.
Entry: {"value": -15, "unit": "°C"}
